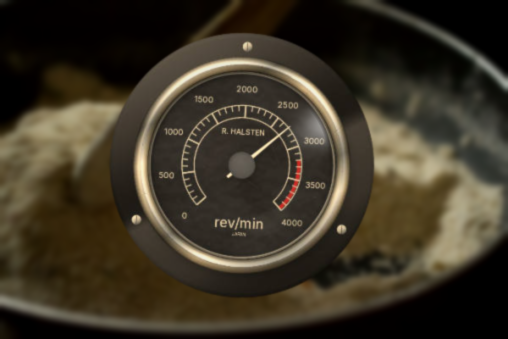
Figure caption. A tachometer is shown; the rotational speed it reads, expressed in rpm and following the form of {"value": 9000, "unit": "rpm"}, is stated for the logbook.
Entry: {"value": 2700, "unit": "rpm"}
